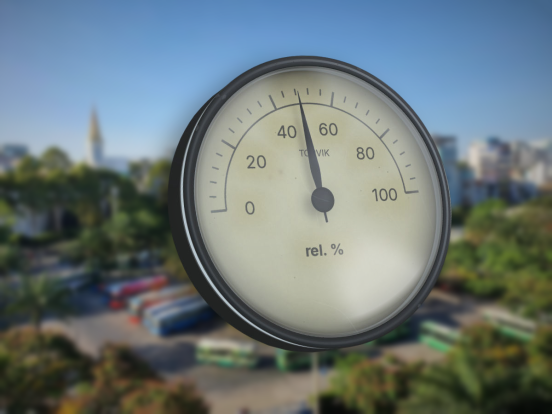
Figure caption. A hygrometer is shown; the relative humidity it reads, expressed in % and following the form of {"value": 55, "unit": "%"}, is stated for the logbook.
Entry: {"value": 48, "unit": "%"}
